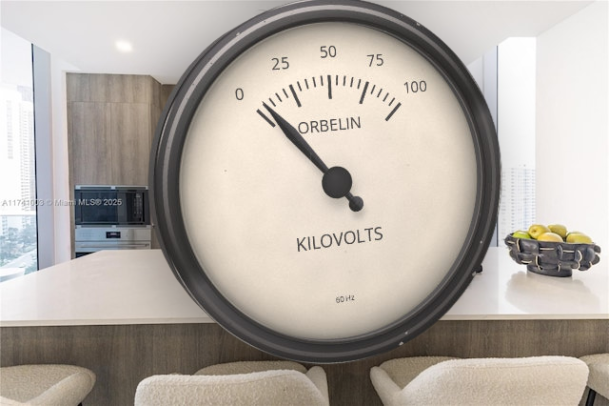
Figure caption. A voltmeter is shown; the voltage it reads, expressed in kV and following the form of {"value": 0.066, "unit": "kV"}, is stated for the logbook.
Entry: {"value": 5, "unit": "kV"}
